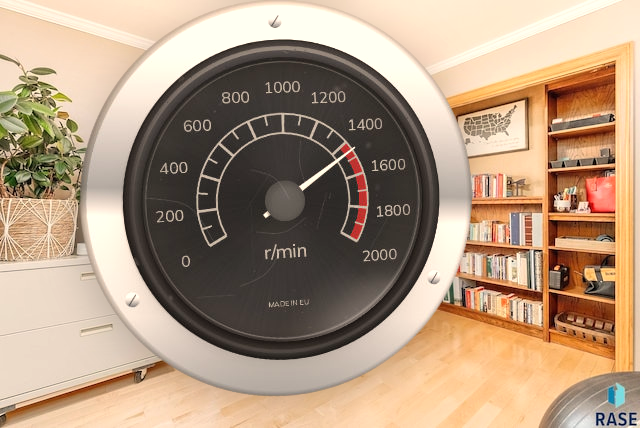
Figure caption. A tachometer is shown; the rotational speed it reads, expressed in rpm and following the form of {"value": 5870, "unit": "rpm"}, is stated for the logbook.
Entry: {"value": 1450, "unit": "rpm"}
